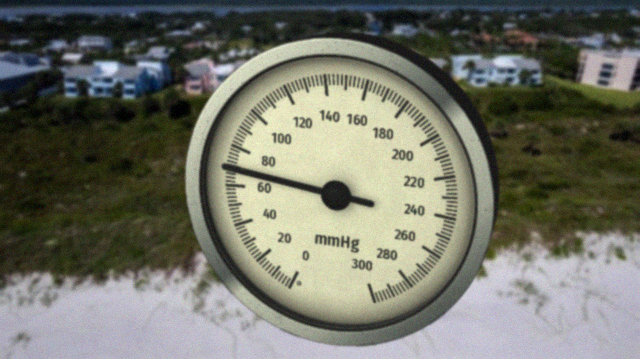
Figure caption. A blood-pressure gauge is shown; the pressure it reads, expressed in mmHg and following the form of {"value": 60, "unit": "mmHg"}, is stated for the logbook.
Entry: {"value": 70, "unit": "mmHg"}
